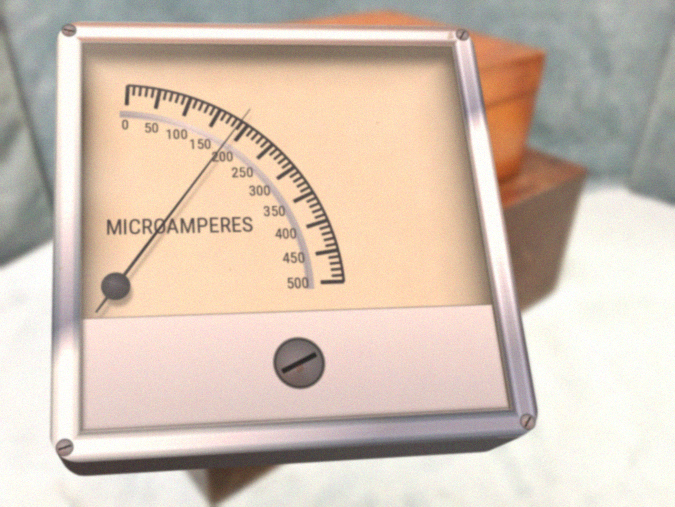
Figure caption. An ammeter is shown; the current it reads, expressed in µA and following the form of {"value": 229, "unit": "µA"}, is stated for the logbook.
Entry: {"value": 190, "unit": "µA"}
